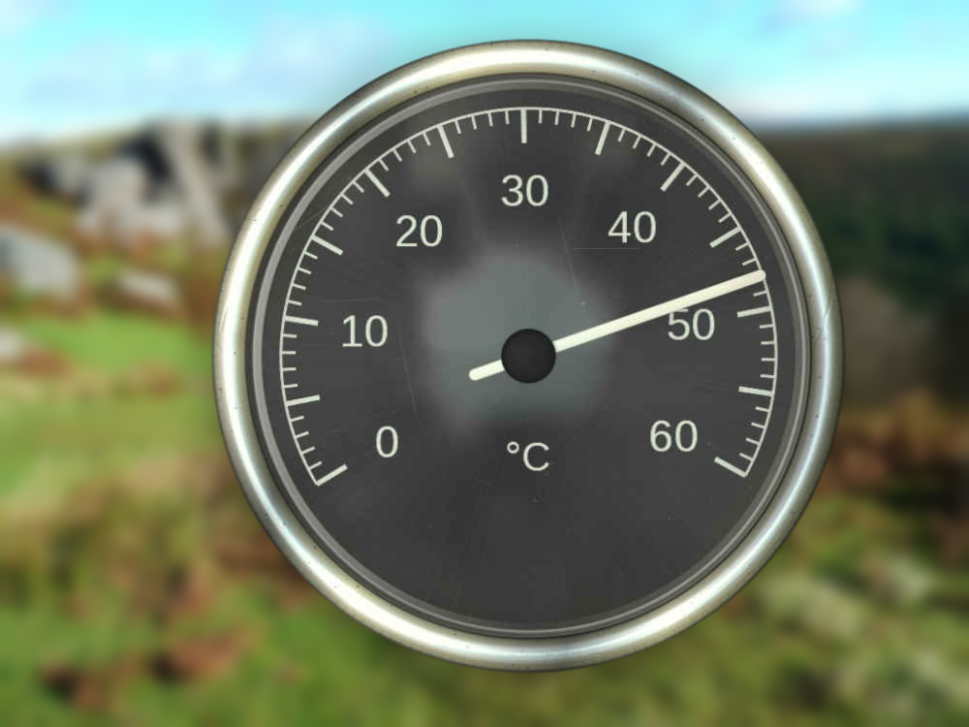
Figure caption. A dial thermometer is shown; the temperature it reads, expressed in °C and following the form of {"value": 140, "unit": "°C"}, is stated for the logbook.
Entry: {"value": 48, "unit": "°C"}
